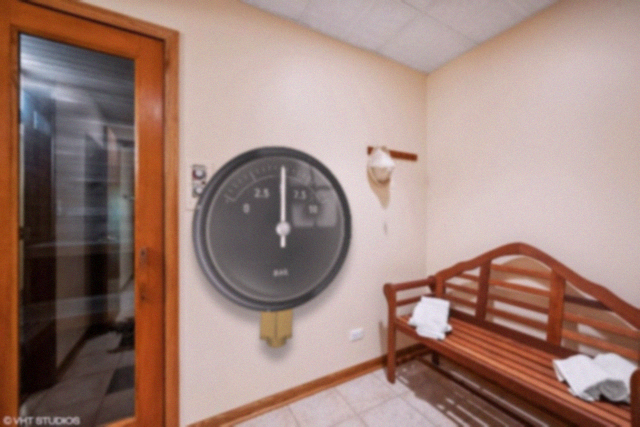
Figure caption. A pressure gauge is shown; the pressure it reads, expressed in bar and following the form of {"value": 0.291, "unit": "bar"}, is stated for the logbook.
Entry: {"value": 5, "unit": "bar"}
